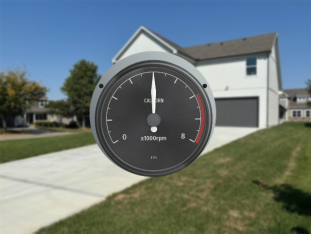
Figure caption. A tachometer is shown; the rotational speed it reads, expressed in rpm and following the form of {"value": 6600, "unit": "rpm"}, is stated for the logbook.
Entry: {"value": 4000, "unit": "rpm"}
